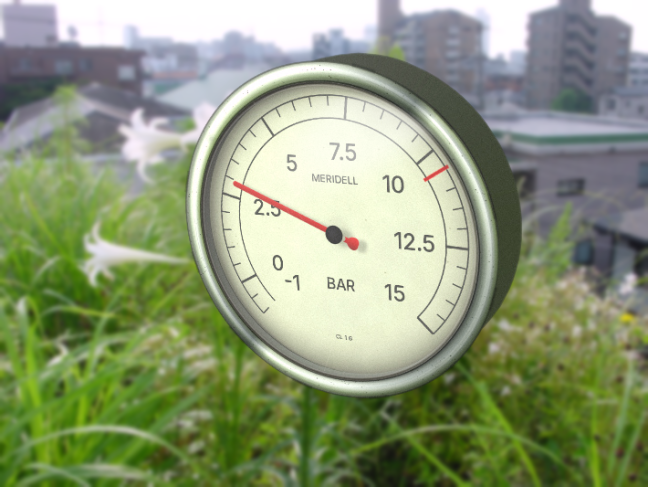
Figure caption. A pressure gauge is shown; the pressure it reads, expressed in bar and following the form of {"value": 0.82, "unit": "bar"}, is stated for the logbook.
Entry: {"value": 3, "unit": "bar"}
